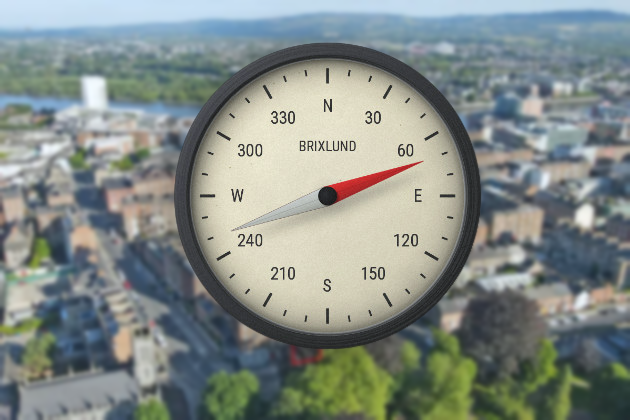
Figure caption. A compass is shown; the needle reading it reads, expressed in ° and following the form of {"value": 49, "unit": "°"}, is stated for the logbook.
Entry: {"value": 70, "unit": "°"}
